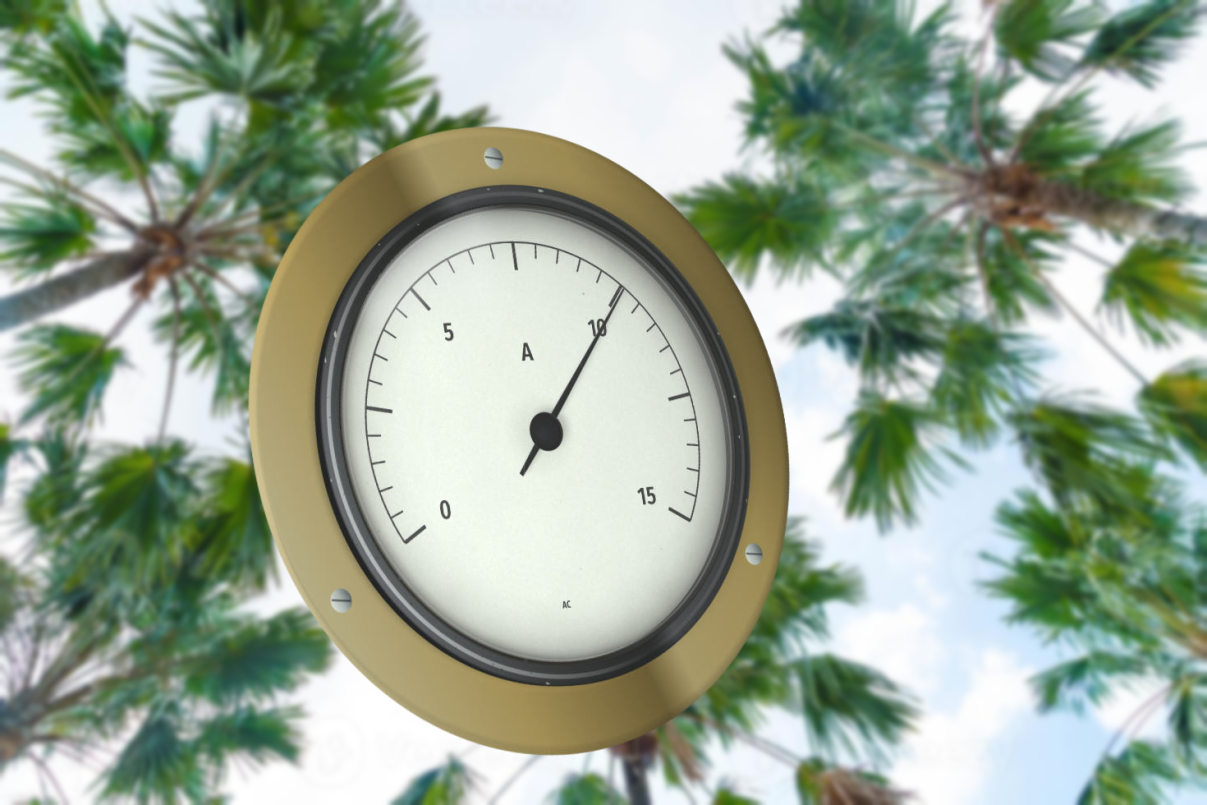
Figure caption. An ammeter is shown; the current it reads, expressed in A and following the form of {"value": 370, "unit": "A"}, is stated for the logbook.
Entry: {"value": 10, "unit": "A"}
